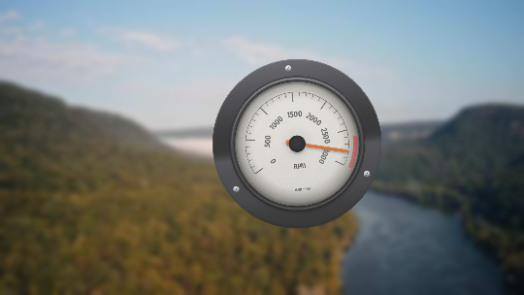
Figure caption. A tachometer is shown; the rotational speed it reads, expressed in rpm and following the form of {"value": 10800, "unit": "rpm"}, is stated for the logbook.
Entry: {"value": 2800, "unit": "rpm"}
